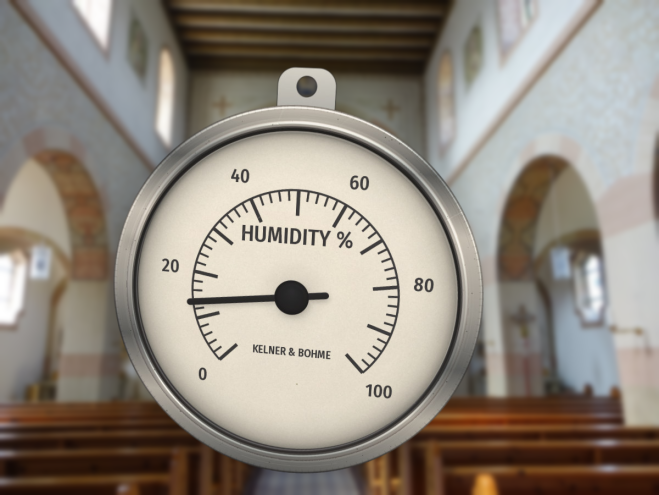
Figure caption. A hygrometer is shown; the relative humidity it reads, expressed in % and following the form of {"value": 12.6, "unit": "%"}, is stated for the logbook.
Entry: {"value": 14, "unit": "%"}
